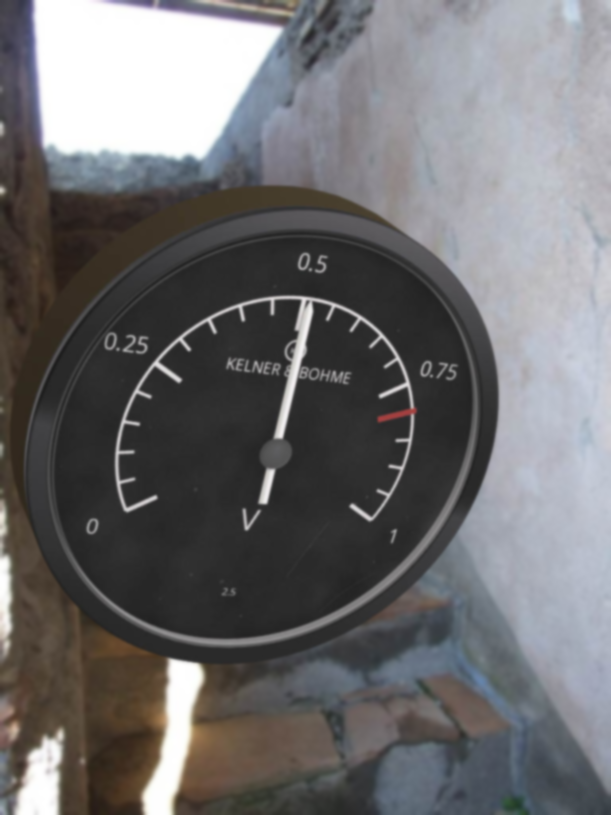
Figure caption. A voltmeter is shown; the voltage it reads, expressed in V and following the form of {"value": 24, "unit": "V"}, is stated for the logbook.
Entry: {"value": 0.5, "unit": "V"}
